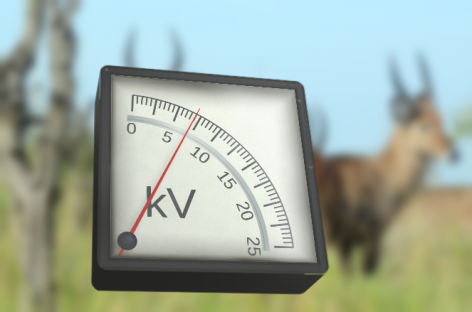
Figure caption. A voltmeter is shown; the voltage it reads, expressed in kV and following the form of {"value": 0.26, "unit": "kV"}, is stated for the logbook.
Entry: {"value": 7, "unit": "kV"}
